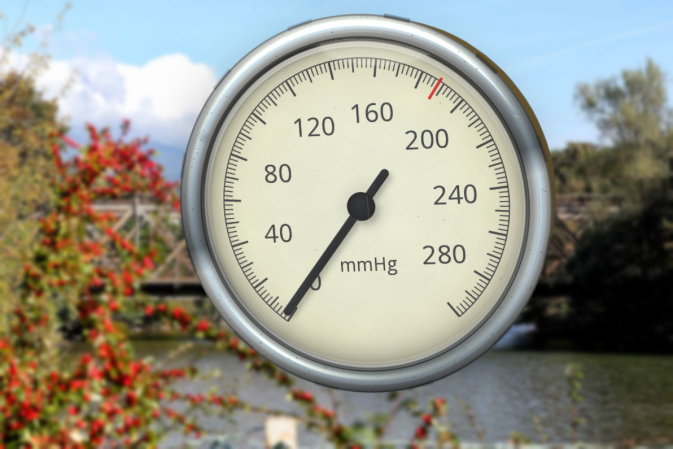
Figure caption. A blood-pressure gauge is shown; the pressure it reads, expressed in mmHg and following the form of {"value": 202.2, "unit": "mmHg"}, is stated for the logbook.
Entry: {"value": 2, "unit": "mmHg"}
